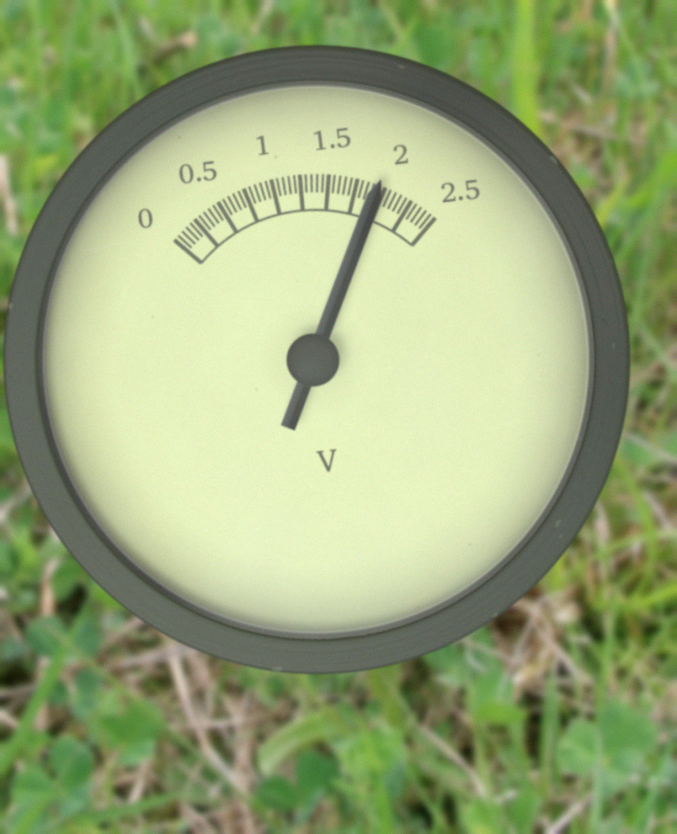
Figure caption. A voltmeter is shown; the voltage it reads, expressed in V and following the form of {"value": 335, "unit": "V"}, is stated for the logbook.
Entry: {"value": 1.95, "unit": "V"}
